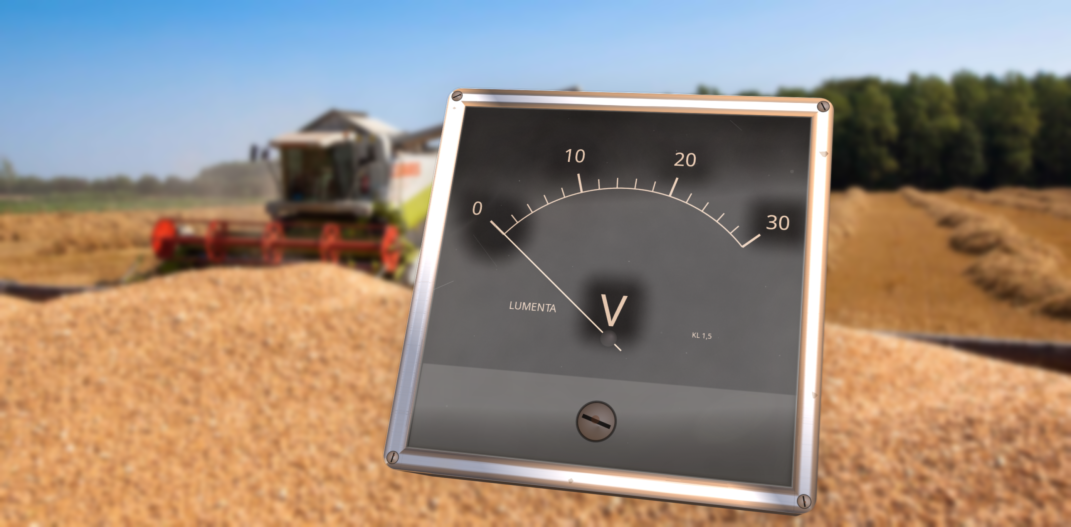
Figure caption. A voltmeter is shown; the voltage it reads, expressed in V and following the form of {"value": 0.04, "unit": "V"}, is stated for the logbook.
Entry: {"value": 0, "unit": "V"}
